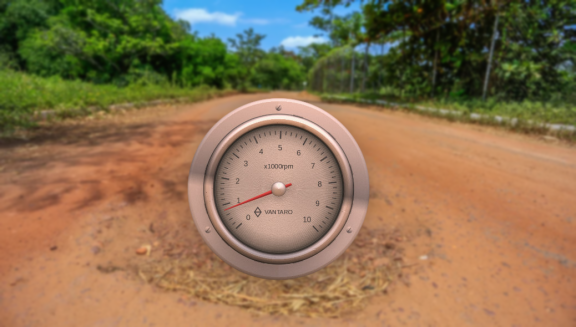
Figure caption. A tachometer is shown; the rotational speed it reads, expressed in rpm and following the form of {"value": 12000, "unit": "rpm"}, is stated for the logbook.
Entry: {"value": 800, "unit": "rpm"}
